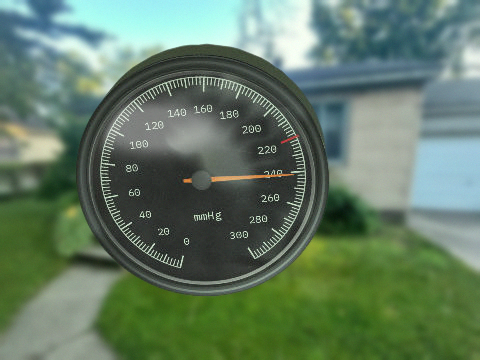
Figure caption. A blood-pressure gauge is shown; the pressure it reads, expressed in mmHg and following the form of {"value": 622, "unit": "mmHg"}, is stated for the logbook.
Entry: {"value": 240, "unit": "mmHg"}
